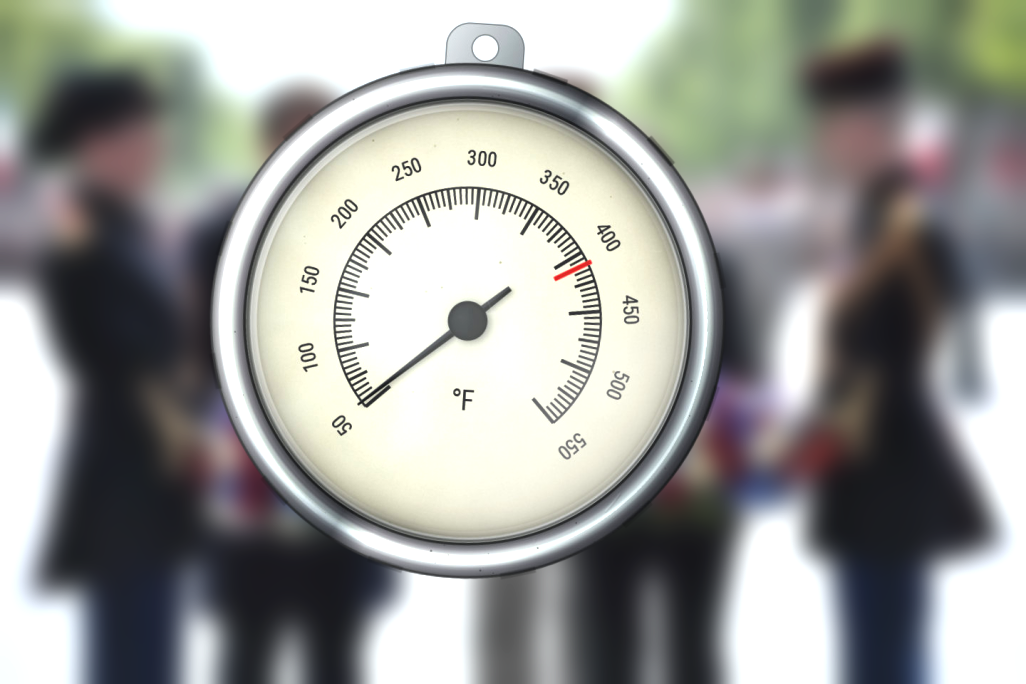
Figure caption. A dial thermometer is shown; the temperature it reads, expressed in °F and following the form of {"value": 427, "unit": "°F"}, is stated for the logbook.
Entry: {"value": 55, "unit": "°F"}
